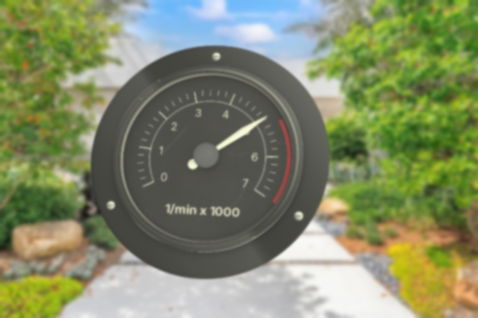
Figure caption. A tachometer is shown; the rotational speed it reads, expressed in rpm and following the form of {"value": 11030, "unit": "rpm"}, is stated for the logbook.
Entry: {"value": 5000, "unit": "rpm"}
